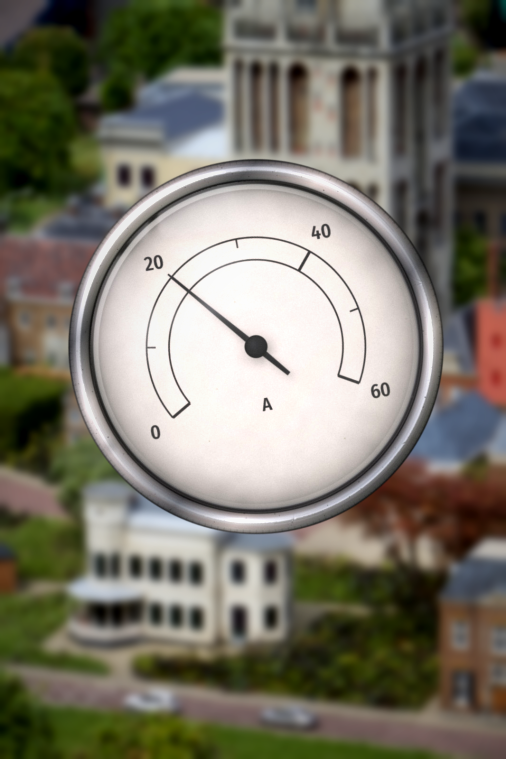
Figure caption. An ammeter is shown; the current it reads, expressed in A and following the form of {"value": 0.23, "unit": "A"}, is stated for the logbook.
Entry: {"value": 20, "unit": "A"}
